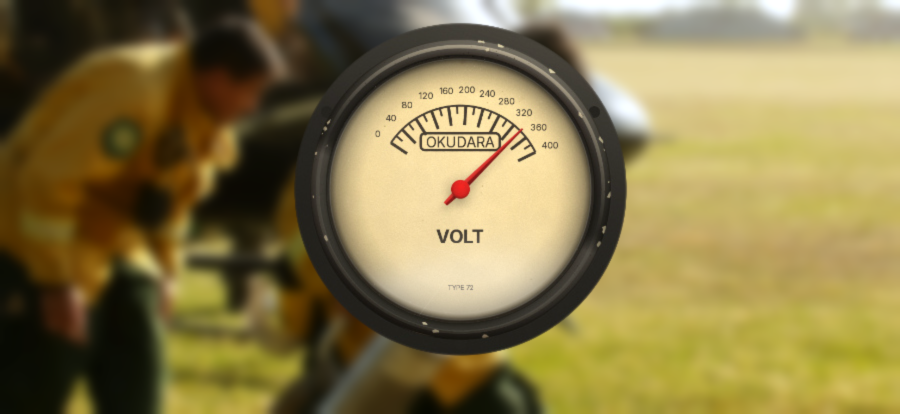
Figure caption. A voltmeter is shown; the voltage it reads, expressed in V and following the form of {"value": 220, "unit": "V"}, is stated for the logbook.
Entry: {"value": 340, "unit": "V"}
